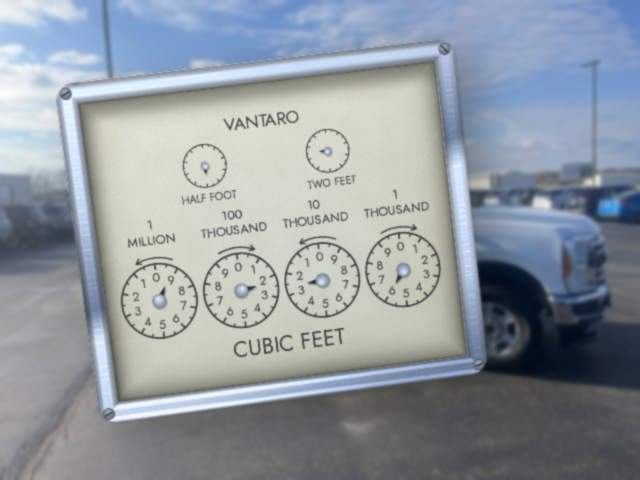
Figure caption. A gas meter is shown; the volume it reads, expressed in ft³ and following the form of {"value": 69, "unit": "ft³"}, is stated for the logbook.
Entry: {"value": 922600, "unit": "ft³"}
